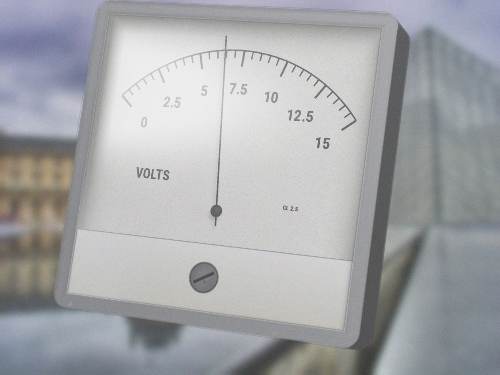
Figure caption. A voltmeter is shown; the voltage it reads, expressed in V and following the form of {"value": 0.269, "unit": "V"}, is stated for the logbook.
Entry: {"value": 6.5, "unit": "V"}
